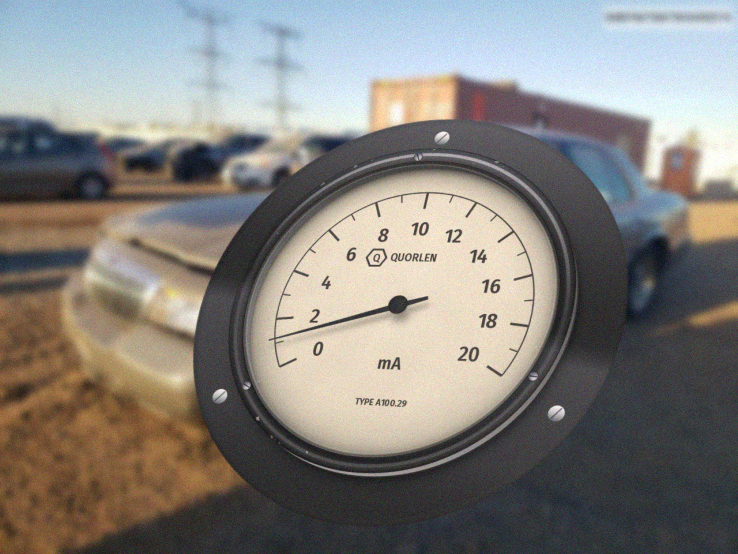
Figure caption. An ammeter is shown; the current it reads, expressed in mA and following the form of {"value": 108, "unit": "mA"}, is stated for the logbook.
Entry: {"value": 1, "unit": "mA"}
